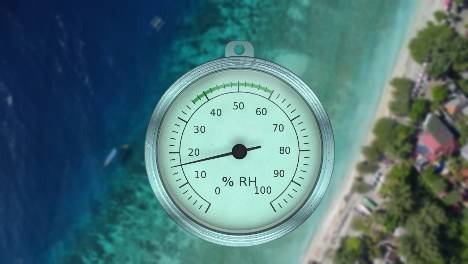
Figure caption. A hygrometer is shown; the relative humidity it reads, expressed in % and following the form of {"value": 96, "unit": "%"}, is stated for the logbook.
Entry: {"value": 16, "unit": "%"}
